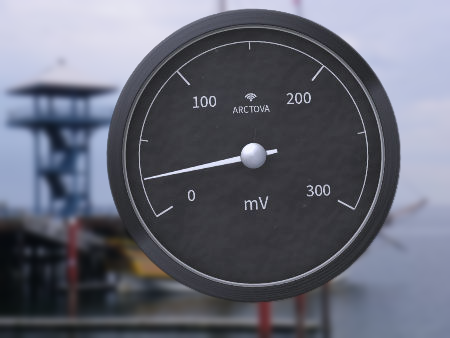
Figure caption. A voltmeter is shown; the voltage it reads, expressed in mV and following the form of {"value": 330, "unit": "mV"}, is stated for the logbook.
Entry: {"value": 25, "unit": "mV"}
